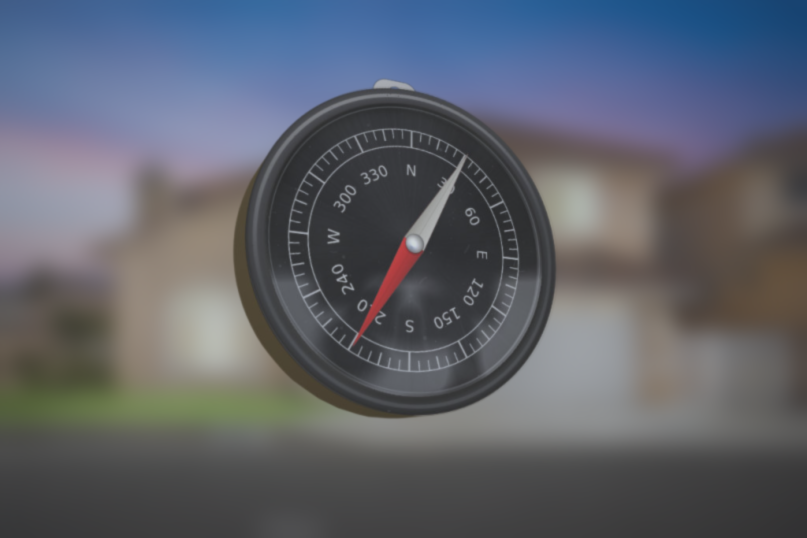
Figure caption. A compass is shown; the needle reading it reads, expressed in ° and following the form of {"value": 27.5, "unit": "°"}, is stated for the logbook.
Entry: {"value": 210, "unit": "°"}
